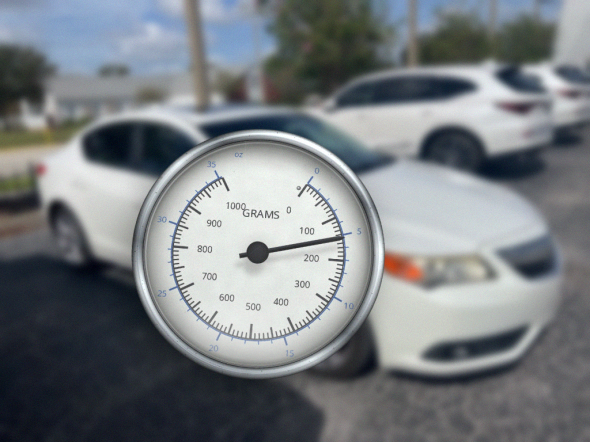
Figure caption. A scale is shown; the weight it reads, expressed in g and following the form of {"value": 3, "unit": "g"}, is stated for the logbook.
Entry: {"value": 150, "unit": "g"}
